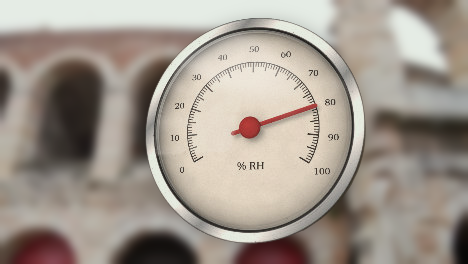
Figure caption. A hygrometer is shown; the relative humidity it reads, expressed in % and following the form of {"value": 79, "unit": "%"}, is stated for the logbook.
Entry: {"value": 80, "unit": "%"}
